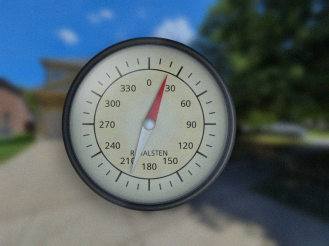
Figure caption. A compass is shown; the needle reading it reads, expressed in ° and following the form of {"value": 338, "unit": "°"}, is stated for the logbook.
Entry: {"value": 20, "unit": "°"}
